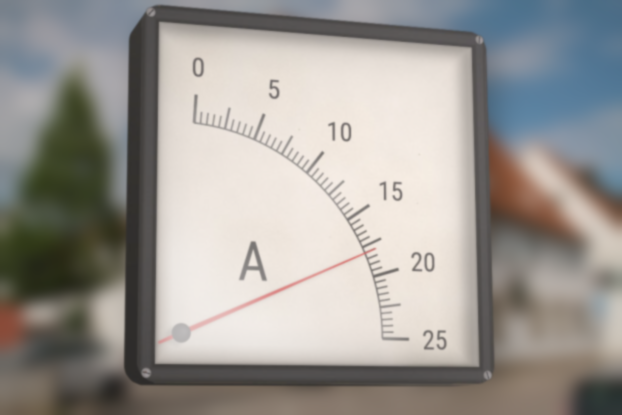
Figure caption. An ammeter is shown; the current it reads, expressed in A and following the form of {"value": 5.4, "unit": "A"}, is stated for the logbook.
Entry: {"value": 18, "unit": "A"}
